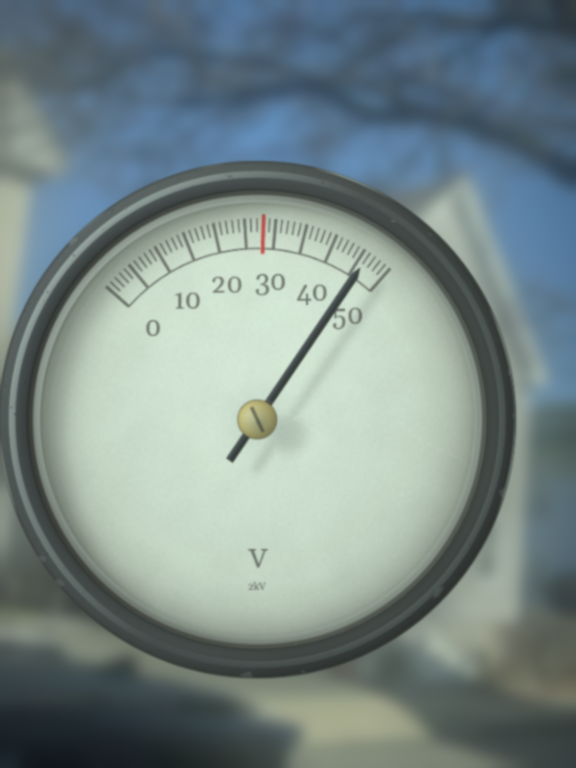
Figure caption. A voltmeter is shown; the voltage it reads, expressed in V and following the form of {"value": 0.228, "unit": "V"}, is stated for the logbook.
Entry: {"value": 46, "unit": "V"}
